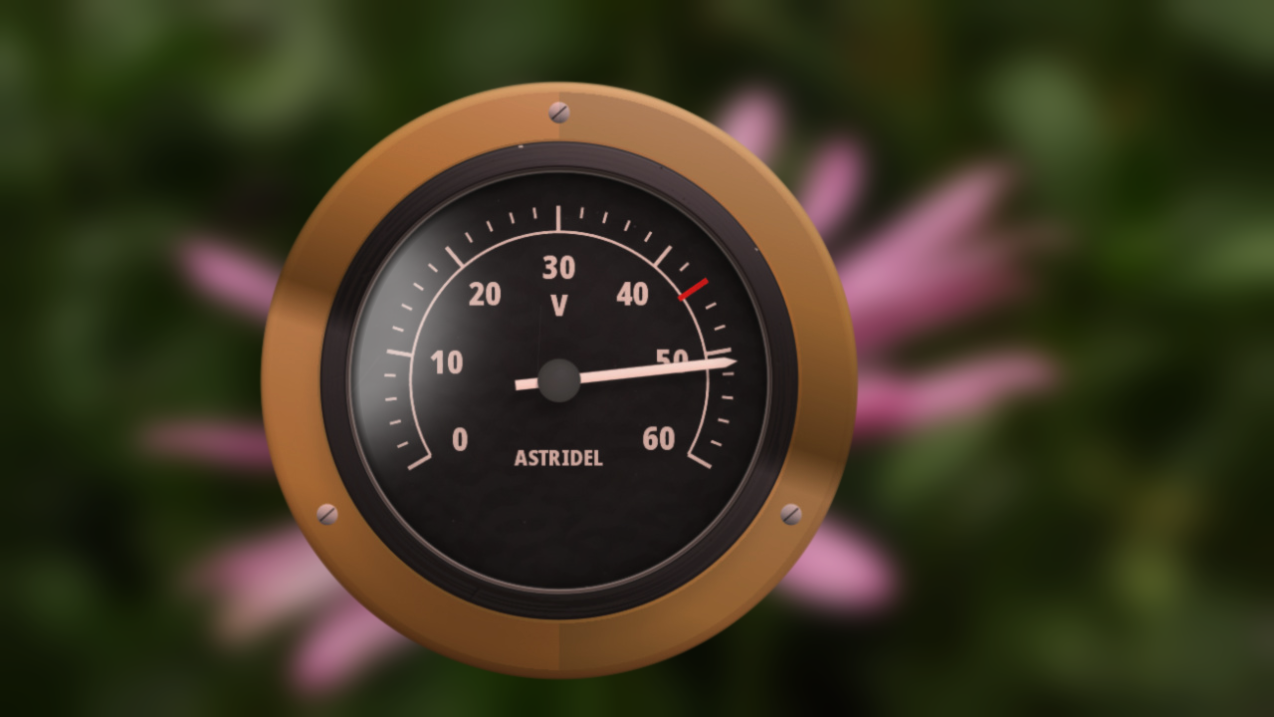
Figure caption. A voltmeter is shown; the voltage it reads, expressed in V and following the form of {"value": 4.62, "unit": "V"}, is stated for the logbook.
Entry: {"value": 51, "unit": "V"}
